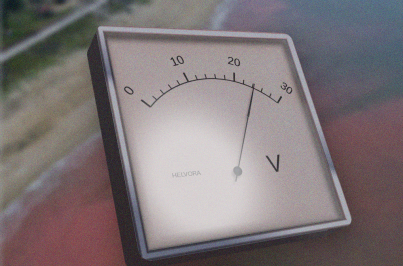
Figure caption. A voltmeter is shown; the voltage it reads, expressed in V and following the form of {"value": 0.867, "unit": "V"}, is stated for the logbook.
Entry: {"value": 24, "unit": "V"}
